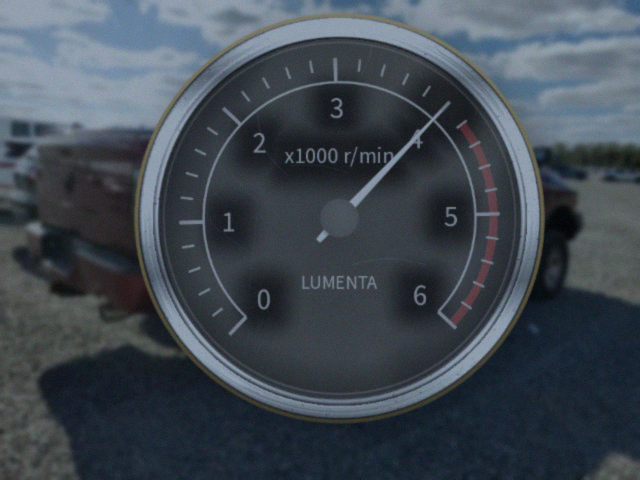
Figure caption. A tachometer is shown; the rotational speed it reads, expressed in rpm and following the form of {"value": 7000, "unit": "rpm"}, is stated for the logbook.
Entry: {"value": 4000, "unit": "rpm"}
